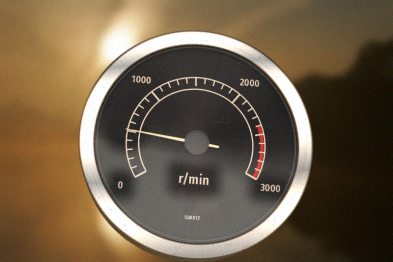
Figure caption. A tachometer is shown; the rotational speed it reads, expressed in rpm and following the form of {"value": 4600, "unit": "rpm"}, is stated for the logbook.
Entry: {"value": 500, "unit": "rpm"}
